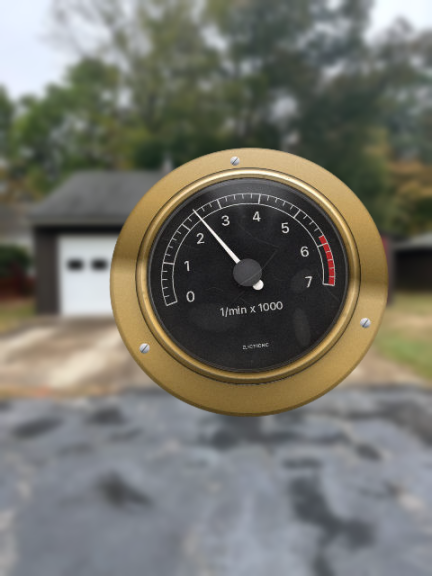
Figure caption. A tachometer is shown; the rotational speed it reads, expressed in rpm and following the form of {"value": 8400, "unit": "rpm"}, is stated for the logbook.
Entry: {"value": 2400, "unit": "rpm"}
